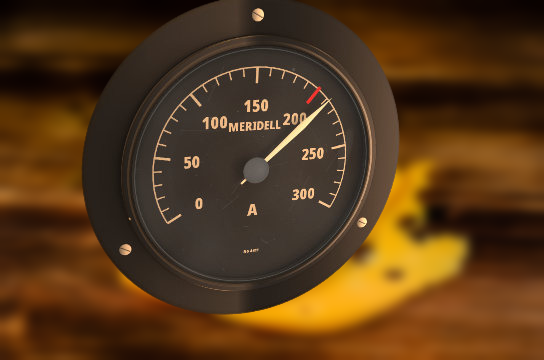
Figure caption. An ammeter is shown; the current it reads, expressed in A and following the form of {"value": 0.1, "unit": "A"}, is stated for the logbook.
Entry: {"value": 210, "unit": "A"}
